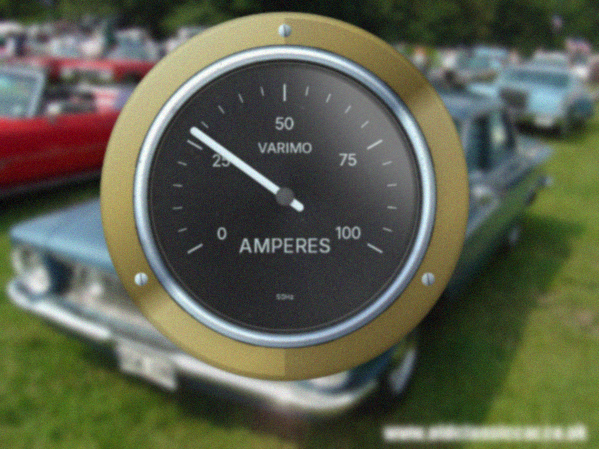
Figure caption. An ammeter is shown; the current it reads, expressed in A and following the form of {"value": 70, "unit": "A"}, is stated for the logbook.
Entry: {"value": 27.5, "unit": "A"}
